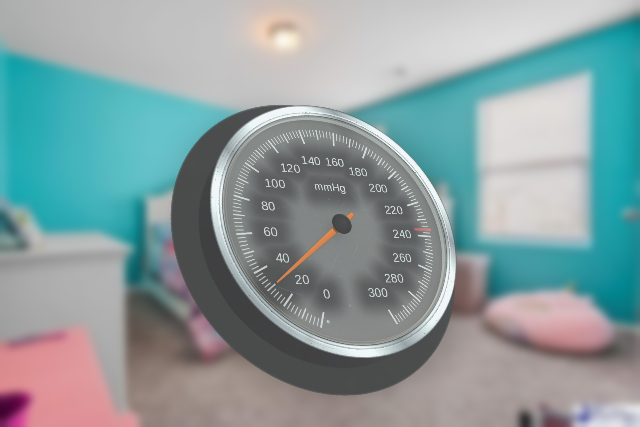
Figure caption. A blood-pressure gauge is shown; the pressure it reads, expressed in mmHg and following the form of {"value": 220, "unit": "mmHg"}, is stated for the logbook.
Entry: {"value": 30, "unit": "mmHg"}
